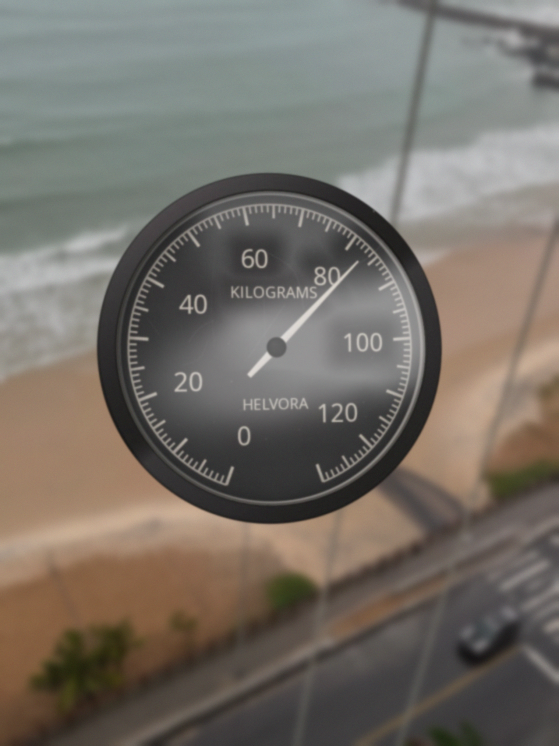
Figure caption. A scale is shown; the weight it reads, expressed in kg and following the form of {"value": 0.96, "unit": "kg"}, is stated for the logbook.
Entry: {"value": 83, "unit": "kg"}
